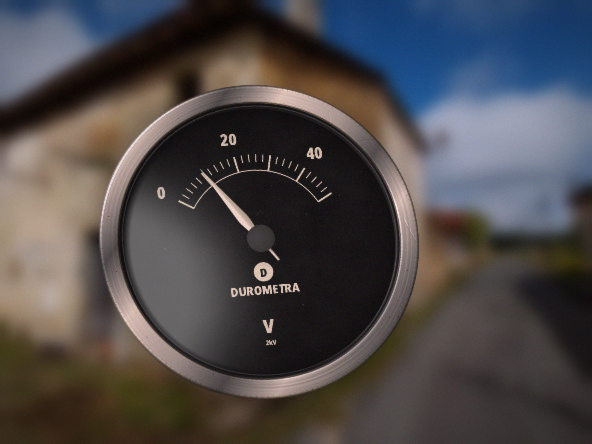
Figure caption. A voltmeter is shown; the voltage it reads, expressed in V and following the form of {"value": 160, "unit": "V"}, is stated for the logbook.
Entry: {"value": 10, "unit": "V"}
